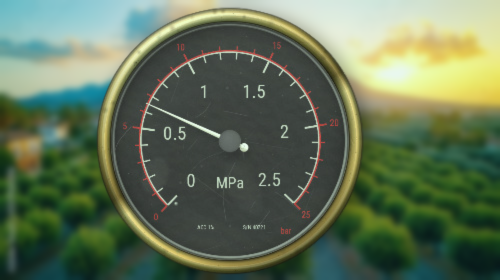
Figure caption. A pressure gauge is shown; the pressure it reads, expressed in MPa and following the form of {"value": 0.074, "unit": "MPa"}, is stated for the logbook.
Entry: {"value": 0.65, "unit": "MPa"}
